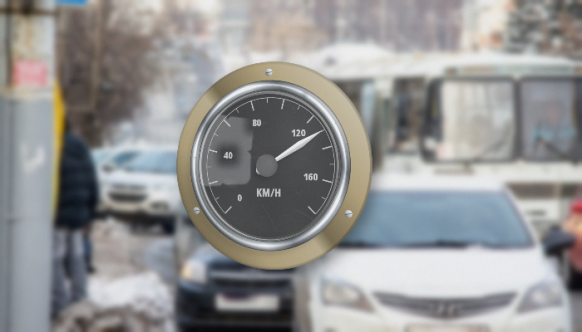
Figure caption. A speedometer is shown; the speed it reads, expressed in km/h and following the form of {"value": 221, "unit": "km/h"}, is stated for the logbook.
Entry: {"value": 130, "unit": "km/h"}
